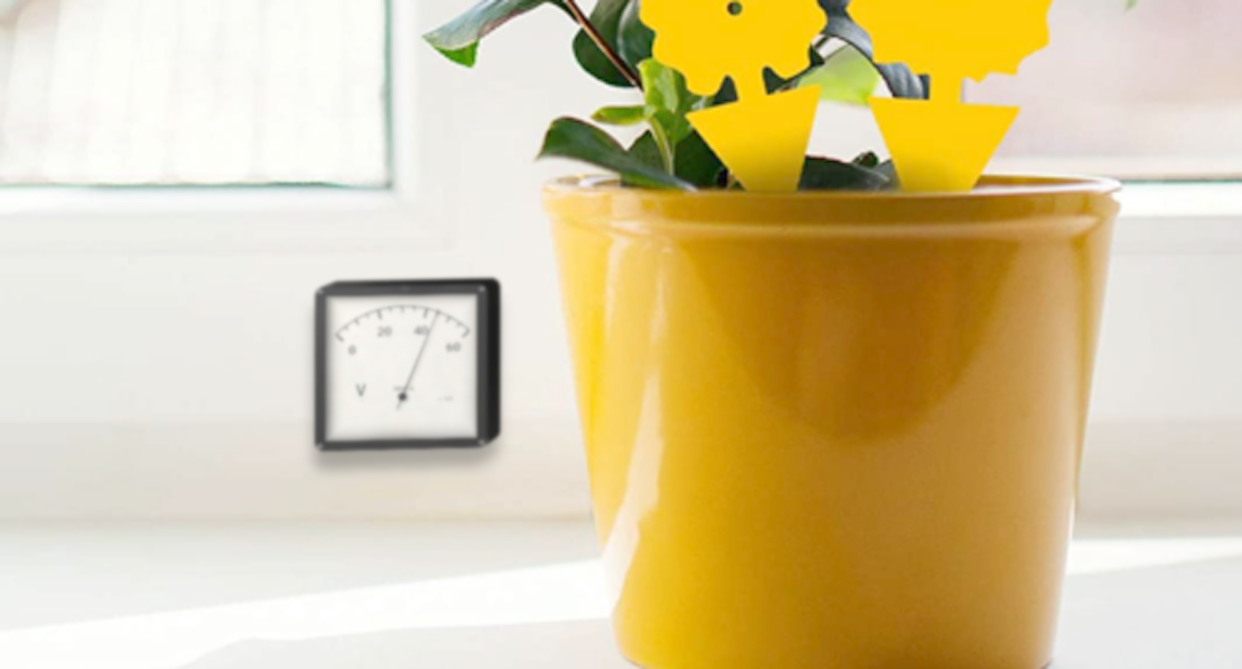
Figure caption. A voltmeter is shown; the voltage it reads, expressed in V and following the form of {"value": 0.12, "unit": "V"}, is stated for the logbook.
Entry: {"value": 45, "unit": "V"}
